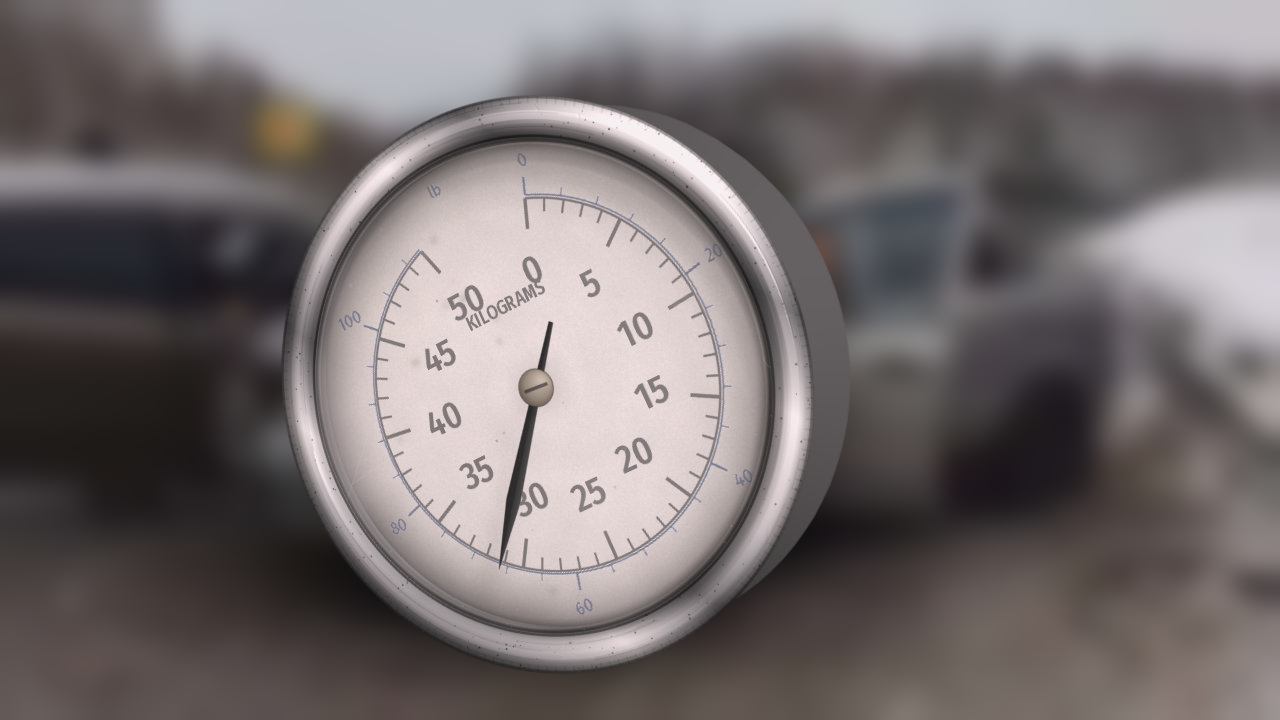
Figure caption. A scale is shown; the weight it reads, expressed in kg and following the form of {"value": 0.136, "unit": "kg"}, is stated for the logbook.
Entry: {"value": 31, "unit": "kg"}
